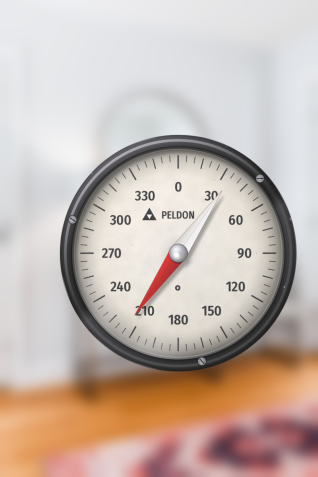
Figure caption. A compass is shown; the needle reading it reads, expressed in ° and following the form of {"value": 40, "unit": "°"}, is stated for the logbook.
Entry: {"value": 215, "unit": "°"}
